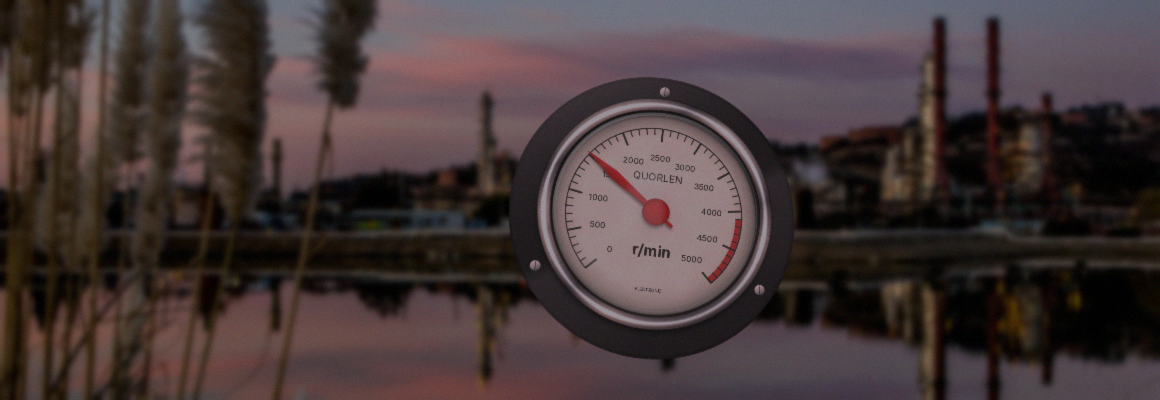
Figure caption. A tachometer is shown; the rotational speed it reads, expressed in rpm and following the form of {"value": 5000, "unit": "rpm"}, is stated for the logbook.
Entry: {"value": 1500, "unit": "rpm"}
